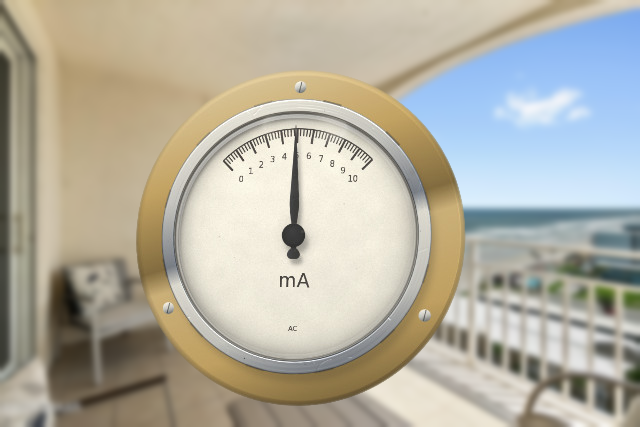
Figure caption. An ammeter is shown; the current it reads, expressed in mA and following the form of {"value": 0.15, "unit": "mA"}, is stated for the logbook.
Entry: {"value": 5, "unit": "mA"}
